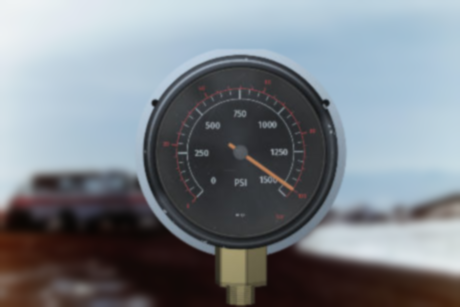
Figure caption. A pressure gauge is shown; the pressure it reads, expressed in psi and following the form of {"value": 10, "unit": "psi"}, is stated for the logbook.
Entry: {"value": 1450, "unit": "psi"}
